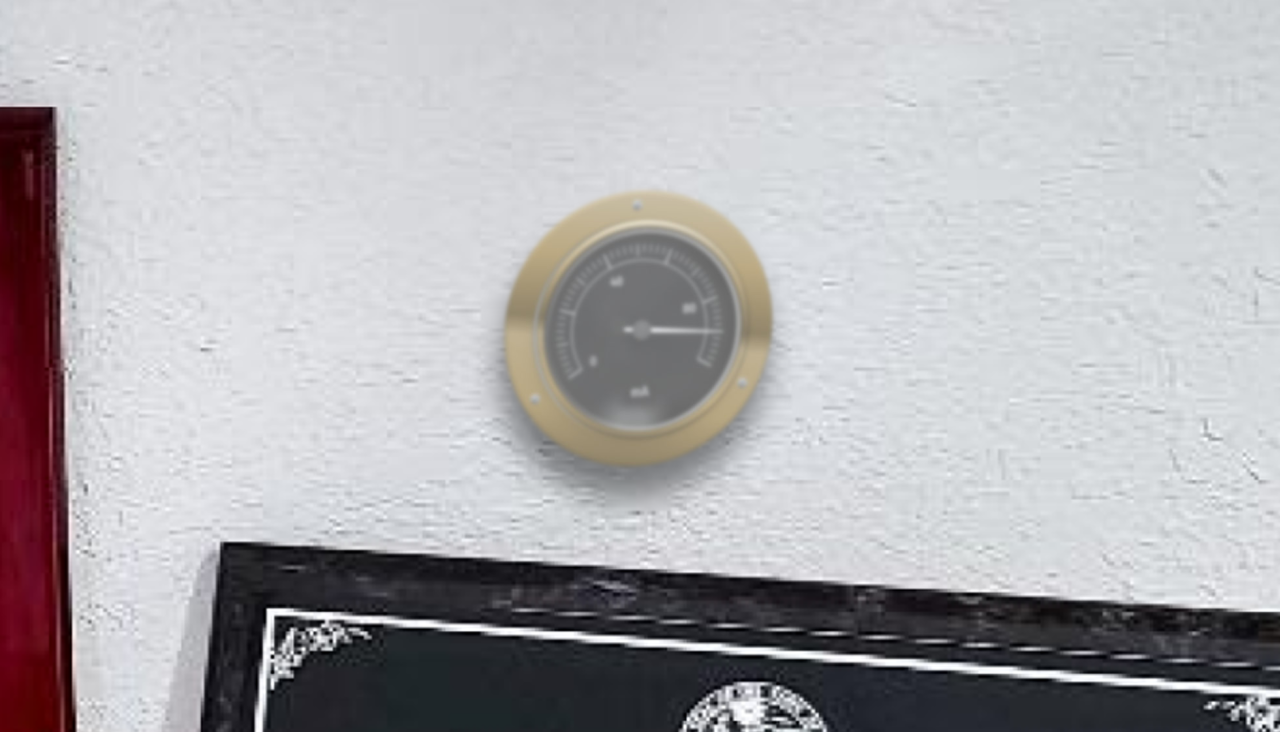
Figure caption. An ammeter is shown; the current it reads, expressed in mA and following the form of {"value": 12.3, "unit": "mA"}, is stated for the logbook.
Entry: {"value": 90, "unit": "mA"}
